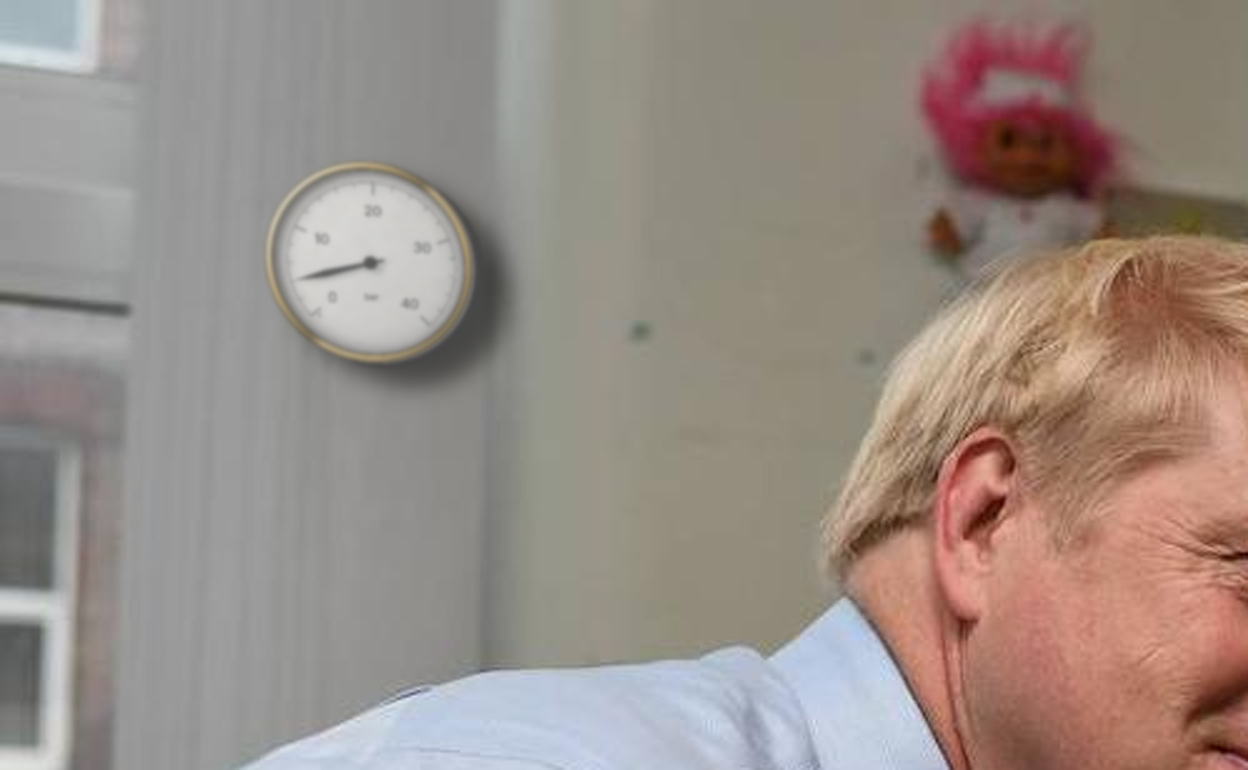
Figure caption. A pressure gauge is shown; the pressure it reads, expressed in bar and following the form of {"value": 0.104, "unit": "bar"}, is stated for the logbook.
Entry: {"value": 4, "unit": "bar"}
